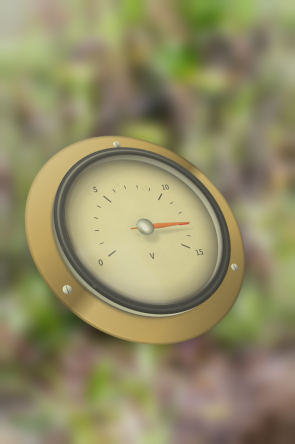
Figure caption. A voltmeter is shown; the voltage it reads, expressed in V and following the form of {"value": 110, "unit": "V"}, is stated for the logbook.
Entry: {"value": 13, "unit": "V"}
